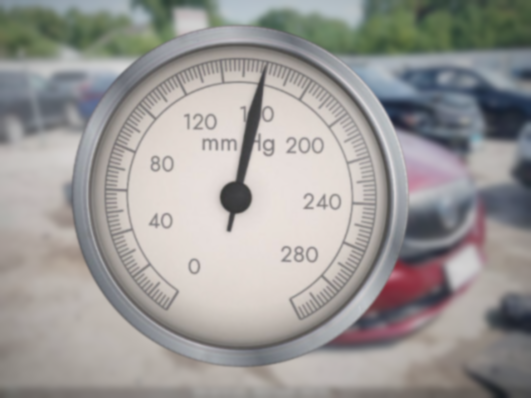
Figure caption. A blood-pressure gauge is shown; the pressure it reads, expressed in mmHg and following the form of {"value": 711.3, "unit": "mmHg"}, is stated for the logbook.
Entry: {"value": 160, "unit": "mmHg"}
